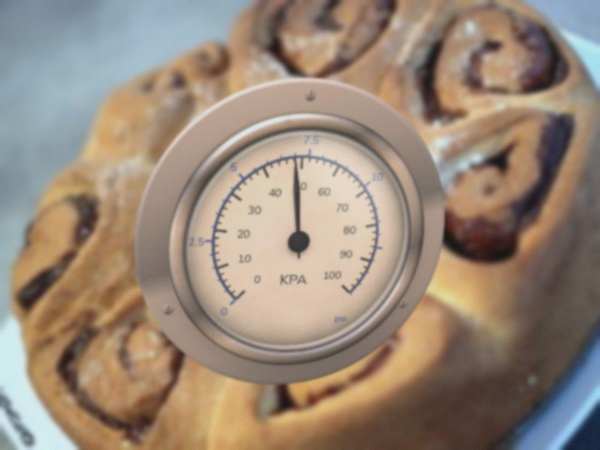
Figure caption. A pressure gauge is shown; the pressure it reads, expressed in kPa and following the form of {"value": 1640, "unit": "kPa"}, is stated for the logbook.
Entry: {"value": 48, "unit": "kPa"}
